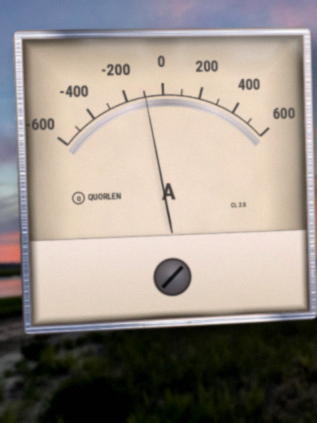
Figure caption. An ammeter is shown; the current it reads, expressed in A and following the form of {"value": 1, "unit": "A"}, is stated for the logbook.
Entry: {"value": -100, "unit": "A"}
